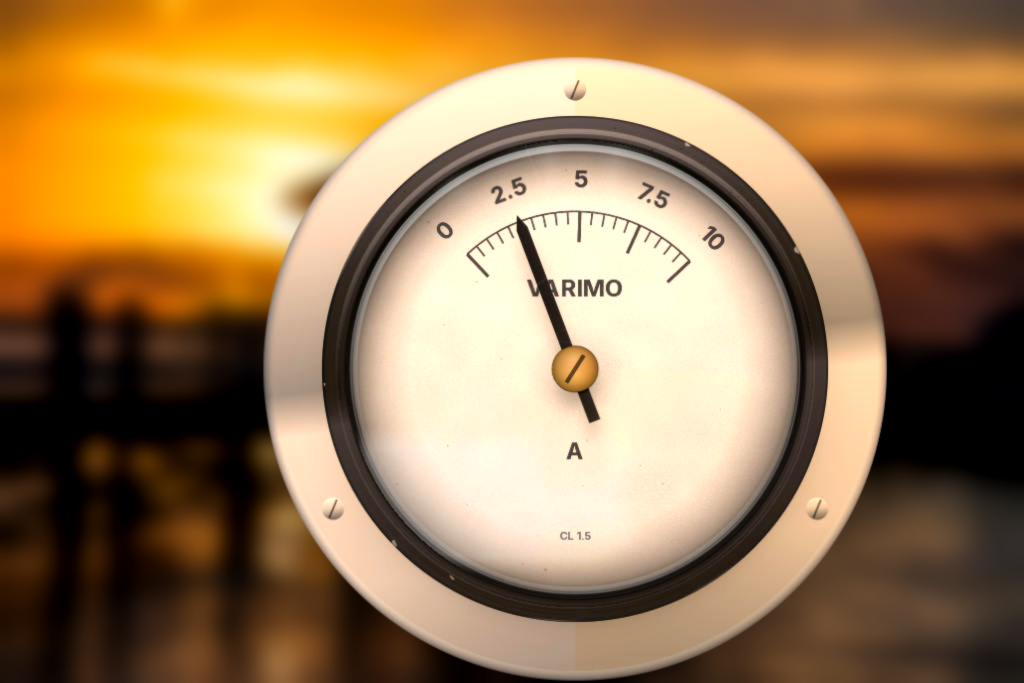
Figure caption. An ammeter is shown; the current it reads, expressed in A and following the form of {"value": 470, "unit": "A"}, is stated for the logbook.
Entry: {"value": 2.5, "unit": "A"}
